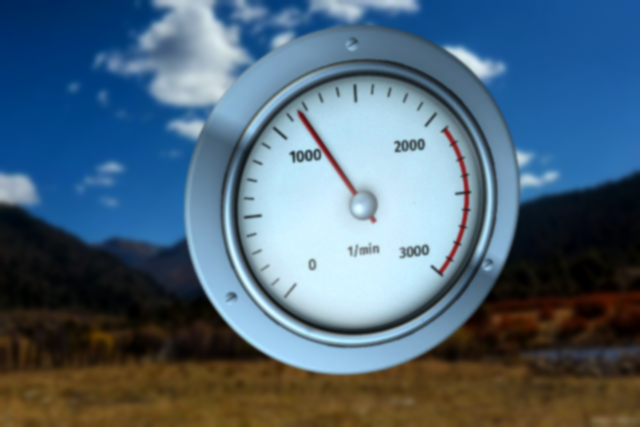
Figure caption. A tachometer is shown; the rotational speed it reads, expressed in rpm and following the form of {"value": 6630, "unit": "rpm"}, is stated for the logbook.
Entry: {"value": 1150, "unit": "rpm"}
